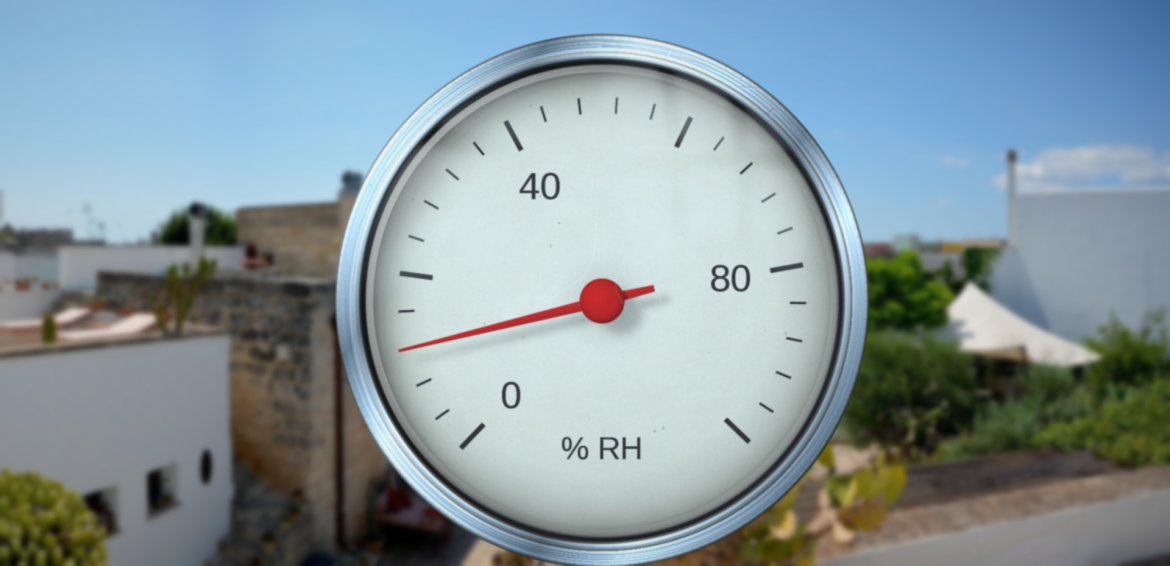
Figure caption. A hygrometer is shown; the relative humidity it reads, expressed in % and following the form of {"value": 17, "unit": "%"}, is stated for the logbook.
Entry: {"value": 12, "unit": "%"}
